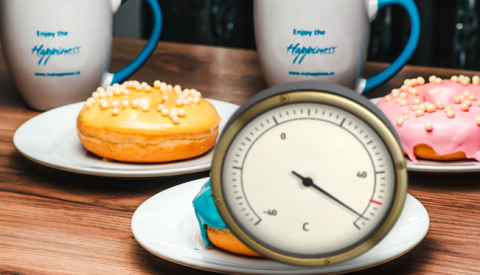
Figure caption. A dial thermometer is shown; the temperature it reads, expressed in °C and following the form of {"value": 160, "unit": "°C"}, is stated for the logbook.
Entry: {"value": 56, "unit": "°C"}
